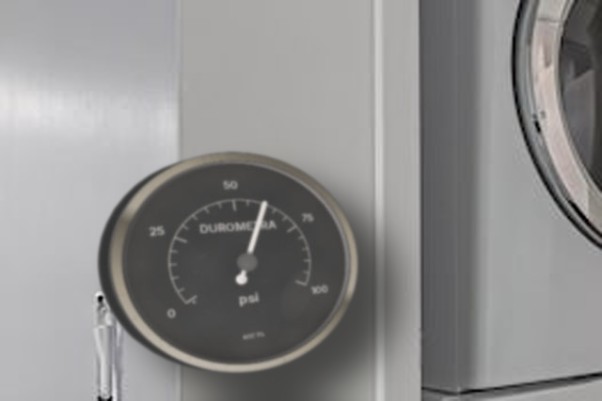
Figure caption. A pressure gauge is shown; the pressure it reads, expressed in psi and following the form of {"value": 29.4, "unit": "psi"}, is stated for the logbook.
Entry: {"value": 60, "unit": "psi"}
